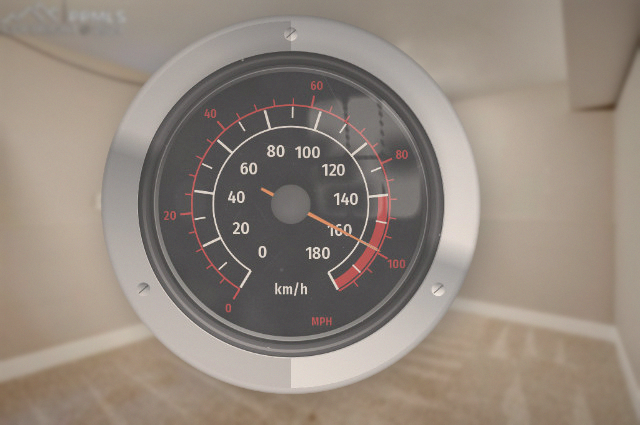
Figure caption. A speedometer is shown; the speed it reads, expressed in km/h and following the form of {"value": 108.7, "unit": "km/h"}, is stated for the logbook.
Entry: {"value": 160, "unit": "km/h"}
